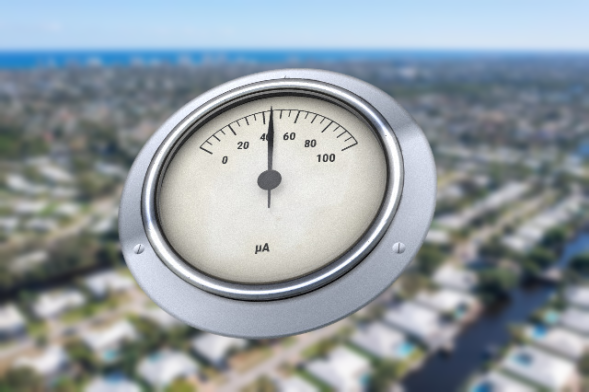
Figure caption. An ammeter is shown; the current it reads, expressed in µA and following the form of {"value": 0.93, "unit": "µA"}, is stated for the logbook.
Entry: {"value": 45, "unit": "µA"}
